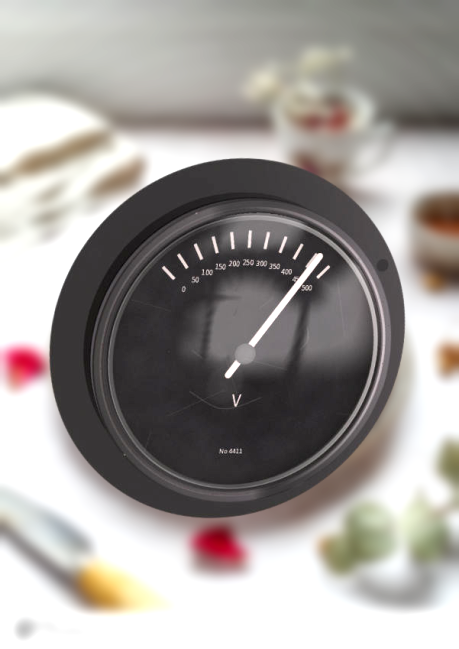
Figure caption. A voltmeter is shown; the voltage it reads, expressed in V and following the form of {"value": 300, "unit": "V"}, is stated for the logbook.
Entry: {"value": 450, "unit": "V"}
